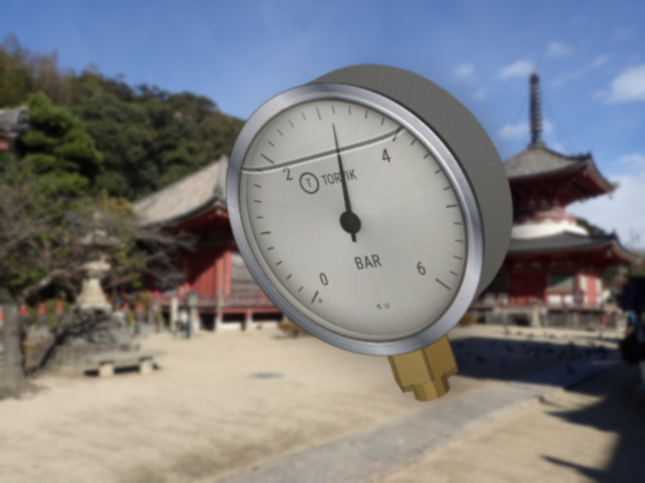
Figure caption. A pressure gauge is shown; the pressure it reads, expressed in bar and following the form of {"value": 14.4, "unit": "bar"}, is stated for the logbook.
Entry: {"value": 3.2, "unit": "bar"}
